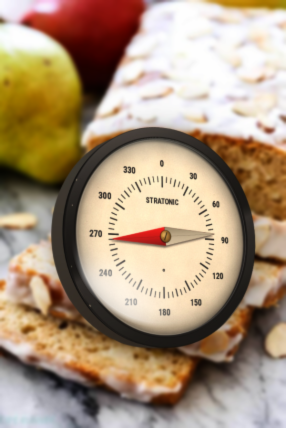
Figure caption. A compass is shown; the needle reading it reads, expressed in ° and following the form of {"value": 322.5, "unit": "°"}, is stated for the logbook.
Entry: {"value": 265, "unit": "°"}
